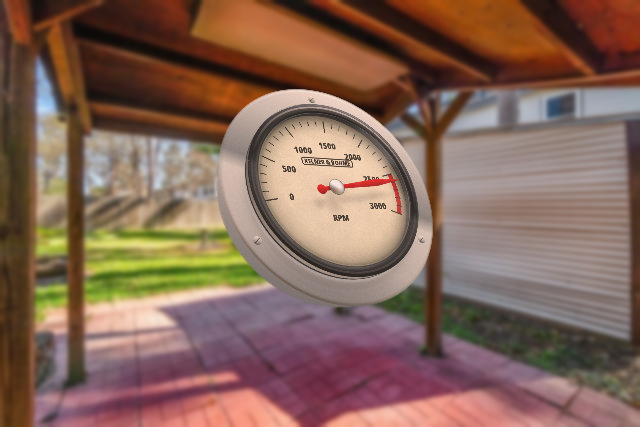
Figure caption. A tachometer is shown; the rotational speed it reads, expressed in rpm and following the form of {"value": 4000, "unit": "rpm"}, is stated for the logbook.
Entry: {"value": 2600, "unit": "rpm"}
